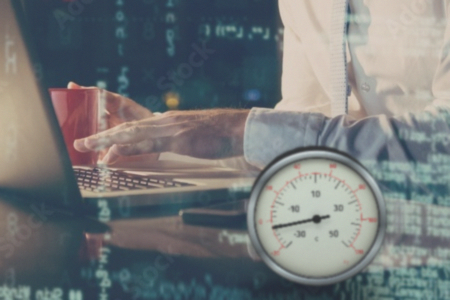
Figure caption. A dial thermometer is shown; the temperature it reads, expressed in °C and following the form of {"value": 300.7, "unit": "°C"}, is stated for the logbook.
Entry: {"value": -20, "unit": "°C"}
